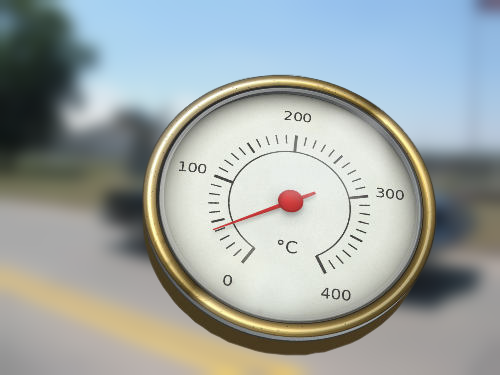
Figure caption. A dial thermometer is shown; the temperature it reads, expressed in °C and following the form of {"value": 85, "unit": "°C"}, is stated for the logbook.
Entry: {"value": 40, "unit": "°C"}
